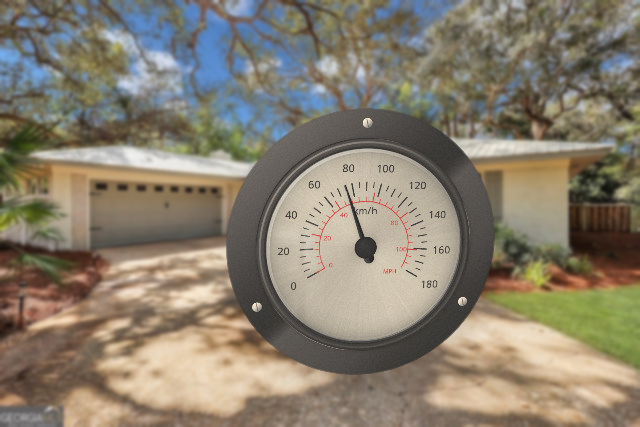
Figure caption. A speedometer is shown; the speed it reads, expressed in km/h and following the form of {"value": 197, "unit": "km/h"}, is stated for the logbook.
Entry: {"value": 75, "unit": "km/h"}
